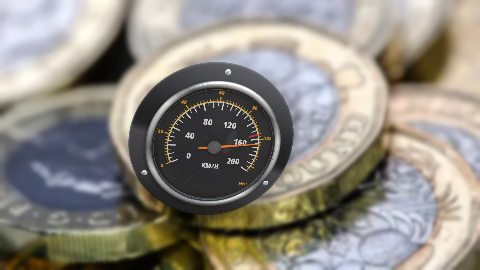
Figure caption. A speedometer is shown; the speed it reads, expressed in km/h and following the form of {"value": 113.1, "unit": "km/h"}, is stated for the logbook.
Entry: {"value": 165, "unit": "km/h"}
